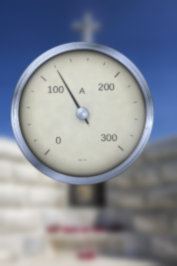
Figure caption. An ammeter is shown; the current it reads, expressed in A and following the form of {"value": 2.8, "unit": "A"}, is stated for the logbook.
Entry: {"value": 120, "unit": "A"}
